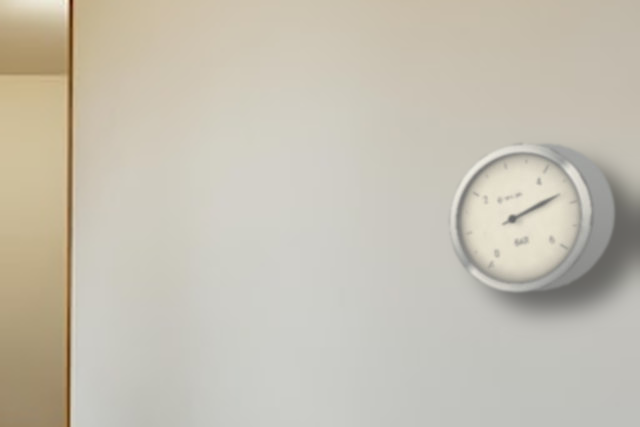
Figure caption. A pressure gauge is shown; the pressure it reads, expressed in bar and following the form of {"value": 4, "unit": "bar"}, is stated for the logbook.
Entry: {"value": 4.75, "unit": "bar"}
